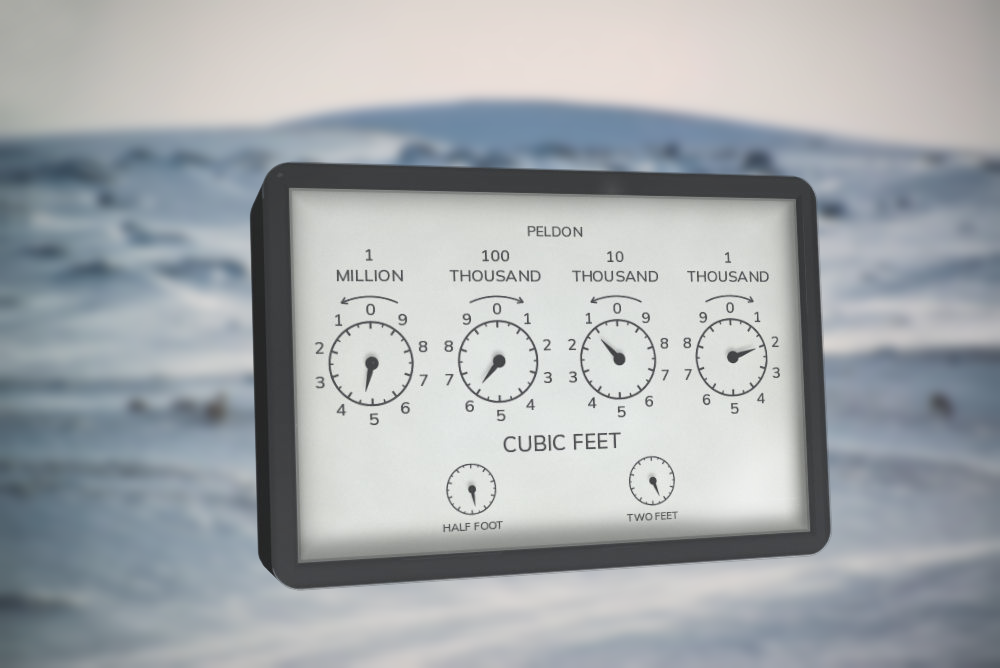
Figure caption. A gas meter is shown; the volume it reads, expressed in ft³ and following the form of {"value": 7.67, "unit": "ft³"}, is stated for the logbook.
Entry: {"value": 461200, "unit": "ft³"}
